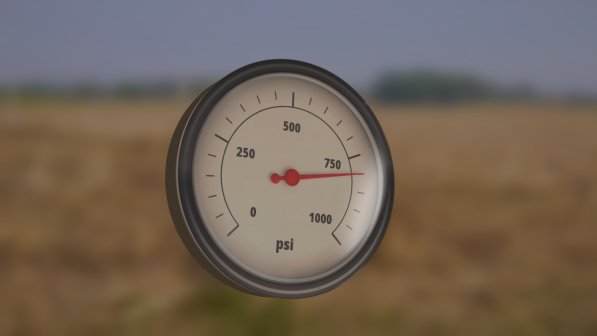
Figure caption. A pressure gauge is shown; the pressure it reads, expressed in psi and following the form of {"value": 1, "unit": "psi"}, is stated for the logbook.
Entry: {"value": 800, "unit": "psi"}
